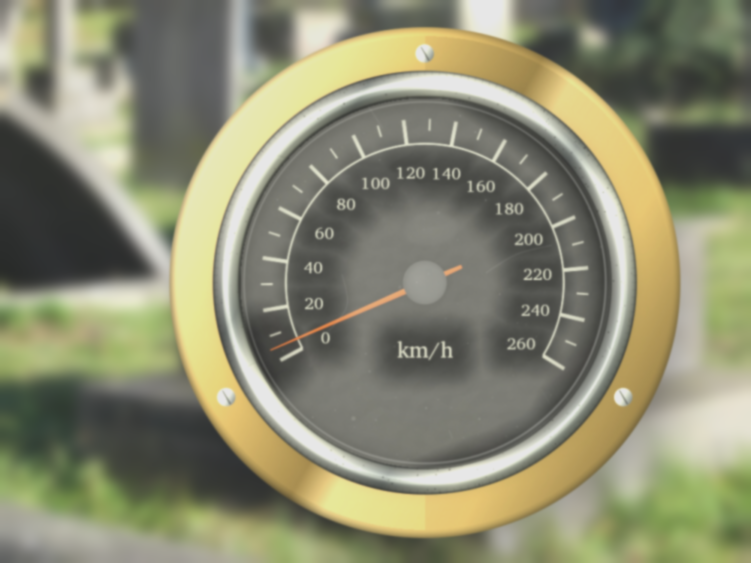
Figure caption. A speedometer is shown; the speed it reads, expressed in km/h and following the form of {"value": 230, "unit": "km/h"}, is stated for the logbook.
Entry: {"value": 5, "unit": "km/h"}
